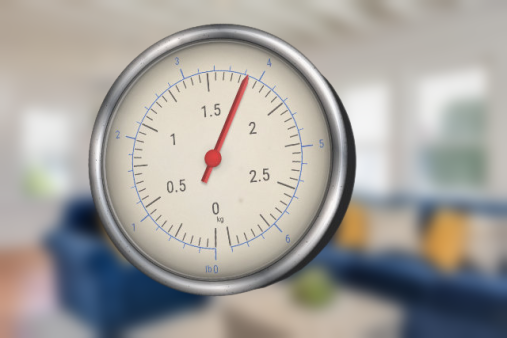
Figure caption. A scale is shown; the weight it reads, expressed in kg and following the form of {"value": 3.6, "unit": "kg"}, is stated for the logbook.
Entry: {"value": 1.75, "unit": "kg"}
